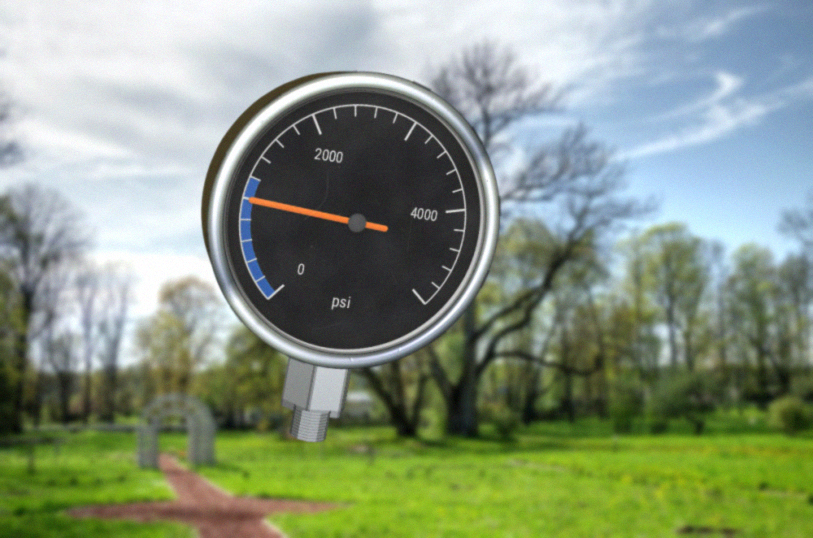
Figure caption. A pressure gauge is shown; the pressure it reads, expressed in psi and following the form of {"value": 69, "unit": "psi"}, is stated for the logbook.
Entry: {"value": 1000, "unit": "psi"}
